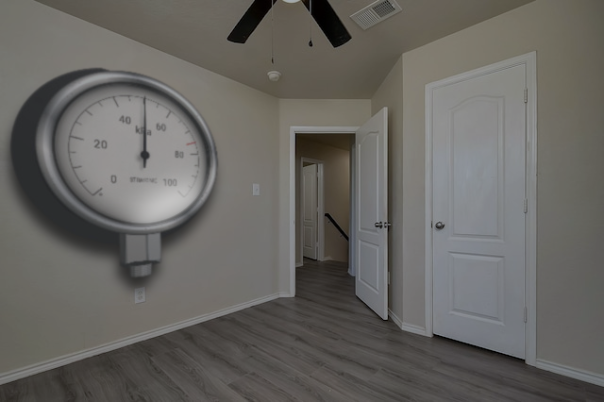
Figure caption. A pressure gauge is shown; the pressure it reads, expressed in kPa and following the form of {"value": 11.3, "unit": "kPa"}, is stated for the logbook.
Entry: {"value": 50, "unit": "kPa"}
